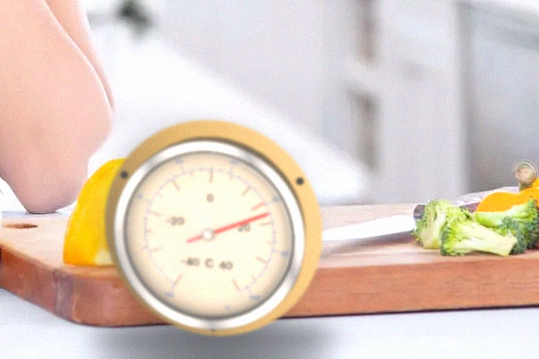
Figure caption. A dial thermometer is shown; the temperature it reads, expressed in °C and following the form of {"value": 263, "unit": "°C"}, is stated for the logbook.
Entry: {"value": 17.5, "unit": "°C"}
